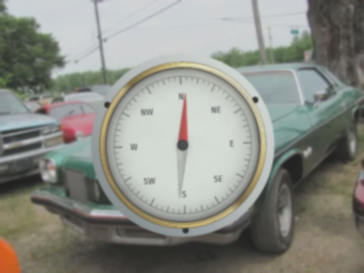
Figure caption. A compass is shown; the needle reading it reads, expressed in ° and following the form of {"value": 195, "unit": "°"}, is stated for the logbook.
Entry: {"value": 5, "unit": "°"}
